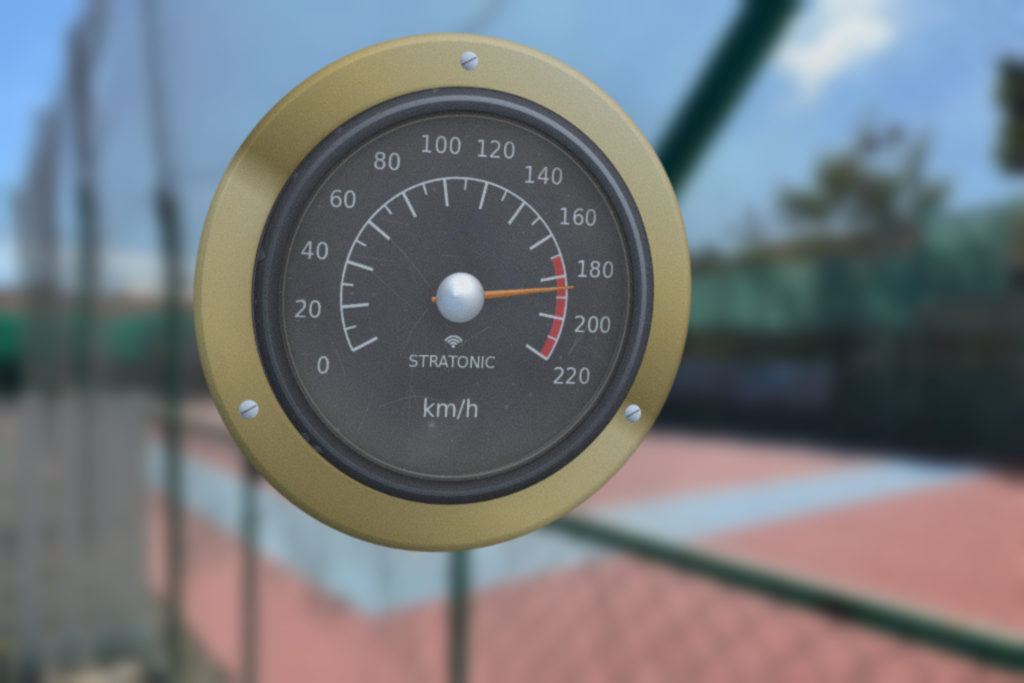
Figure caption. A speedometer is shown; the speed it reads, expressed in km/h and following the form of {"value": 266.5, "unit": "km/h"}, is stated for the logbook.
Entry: {"value": 185, "unit": "km/h"}
